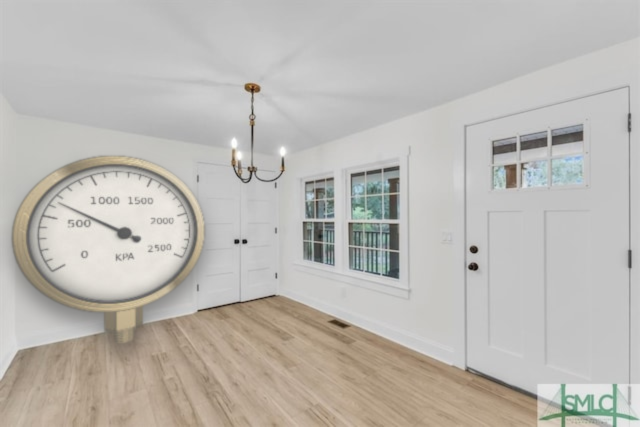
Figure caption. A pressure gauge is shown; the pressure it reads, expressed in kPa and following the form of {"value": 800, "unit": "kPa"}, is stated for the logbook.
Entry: {"value": 650, "unit": "kPa"}
